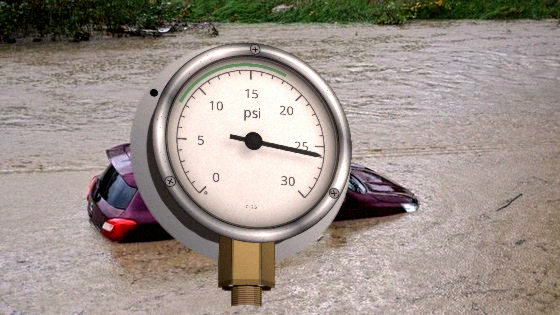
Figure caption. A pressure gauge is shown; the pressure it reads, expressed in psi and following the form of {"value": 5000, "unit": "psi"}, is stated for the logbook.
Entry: {"value": 26, "unit": "psi"}
